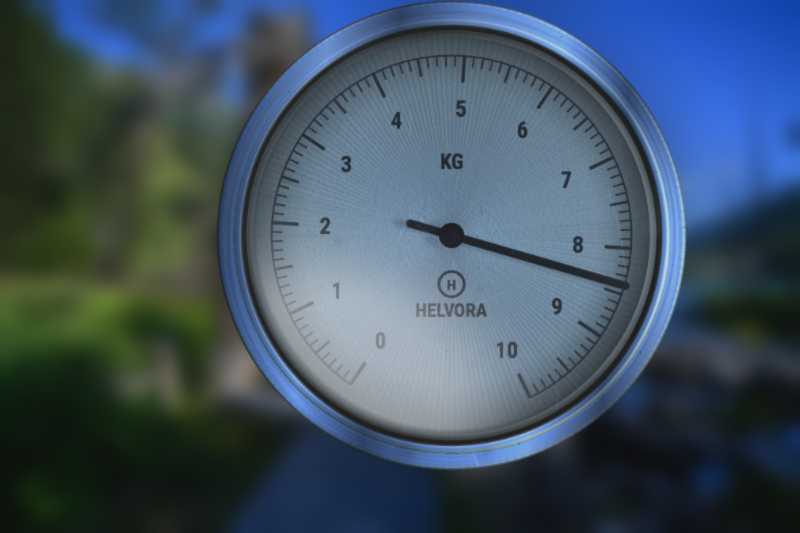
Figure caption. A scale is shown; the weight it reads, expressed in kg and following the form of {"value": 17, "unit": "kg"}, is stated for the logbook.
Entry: {"value": 8.4, "unit": "kg"}
